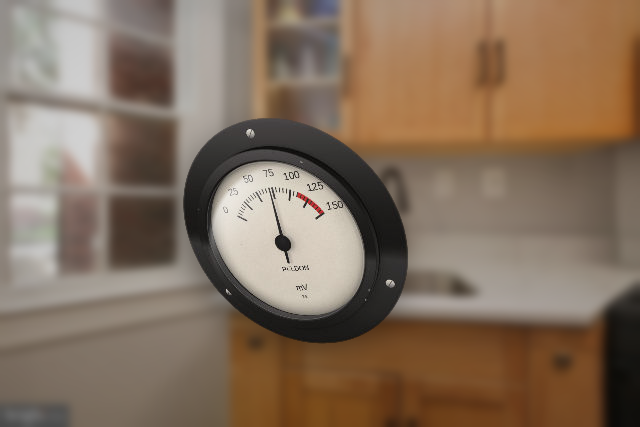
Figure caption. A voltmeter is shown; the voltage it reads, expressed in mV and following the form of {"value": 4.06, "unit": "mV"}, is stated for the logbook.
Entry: {"value": 75, "unit": "mV"}
